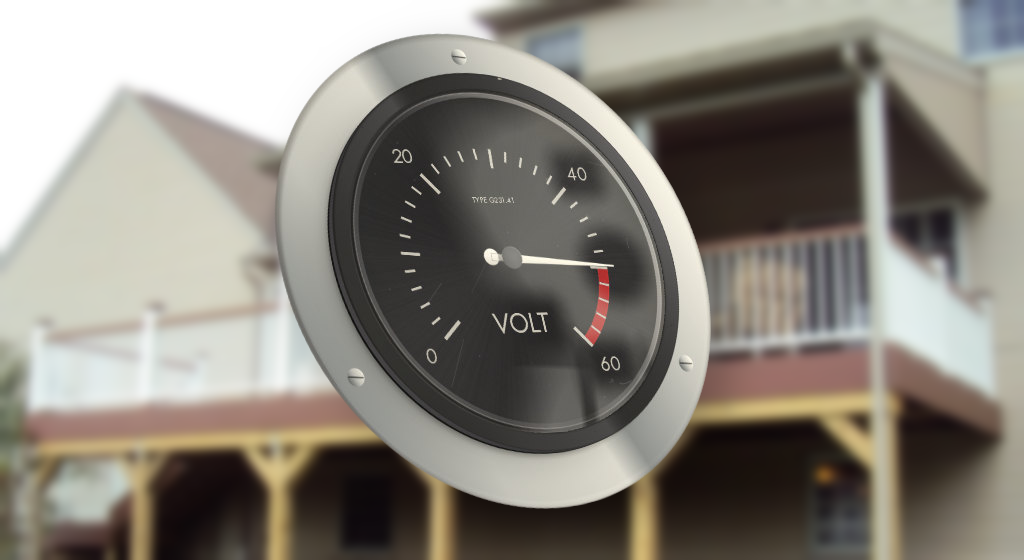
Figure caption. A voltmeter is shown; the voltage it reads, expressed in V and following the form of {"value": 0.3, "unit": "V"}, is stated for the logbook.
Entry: {"value": 50, "unit": "V"}
